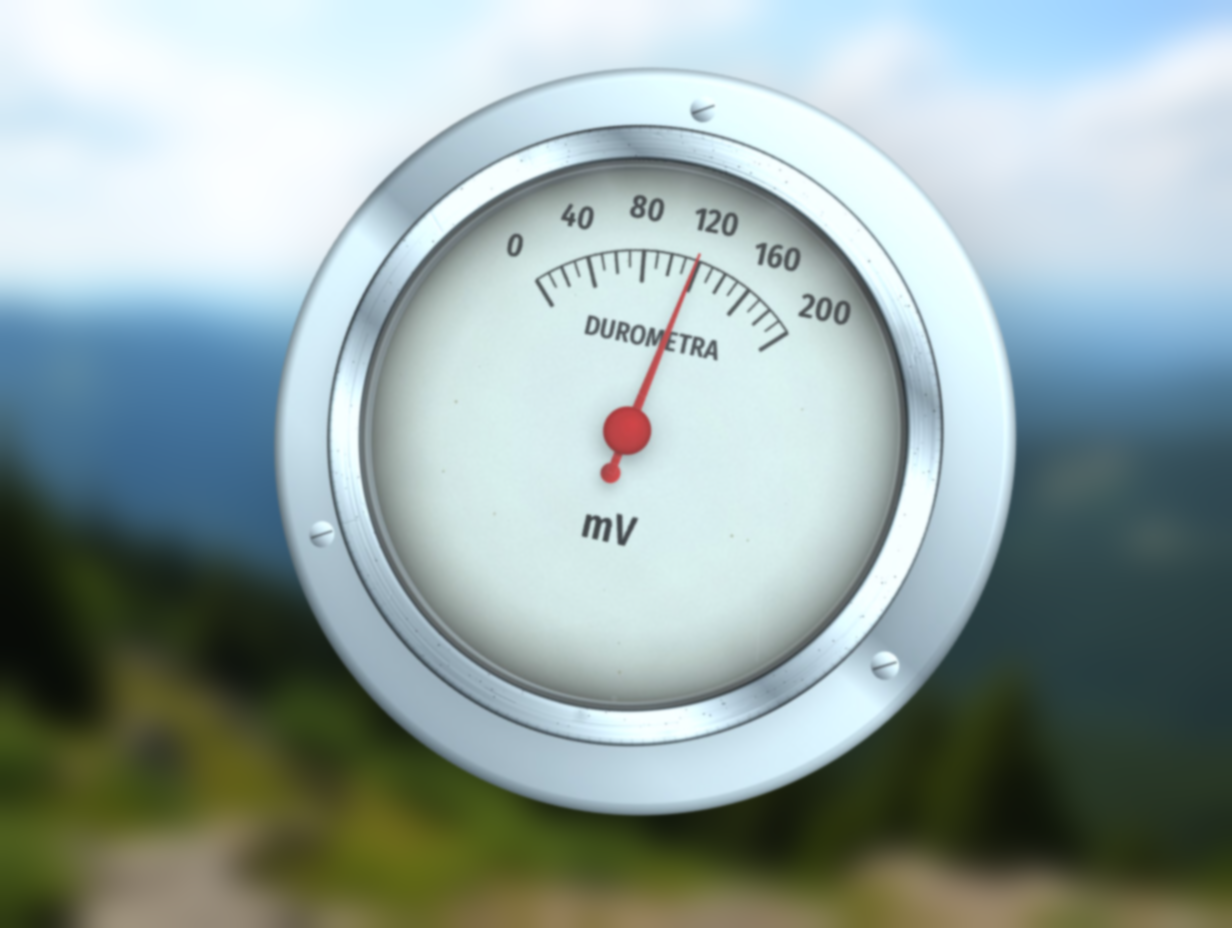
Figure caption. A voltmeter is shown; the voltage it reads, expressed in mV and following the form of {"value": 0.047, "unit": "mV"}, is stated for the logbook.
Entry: {"value": 120, "unit": "mV"}
